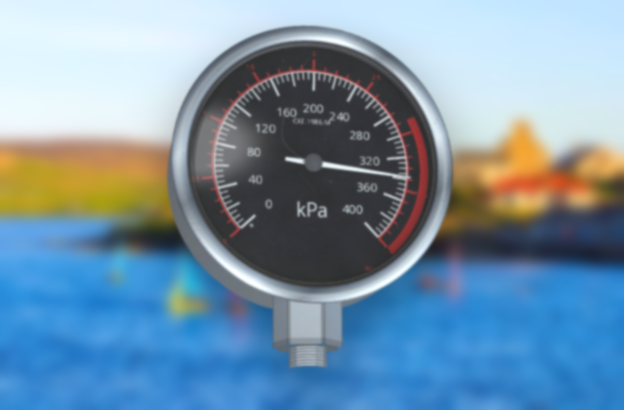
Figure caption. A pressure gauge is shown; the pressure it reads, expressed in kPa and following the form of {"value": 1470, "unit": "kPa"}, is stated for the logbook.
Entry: {"value": 340, "unit": "kPa"}
